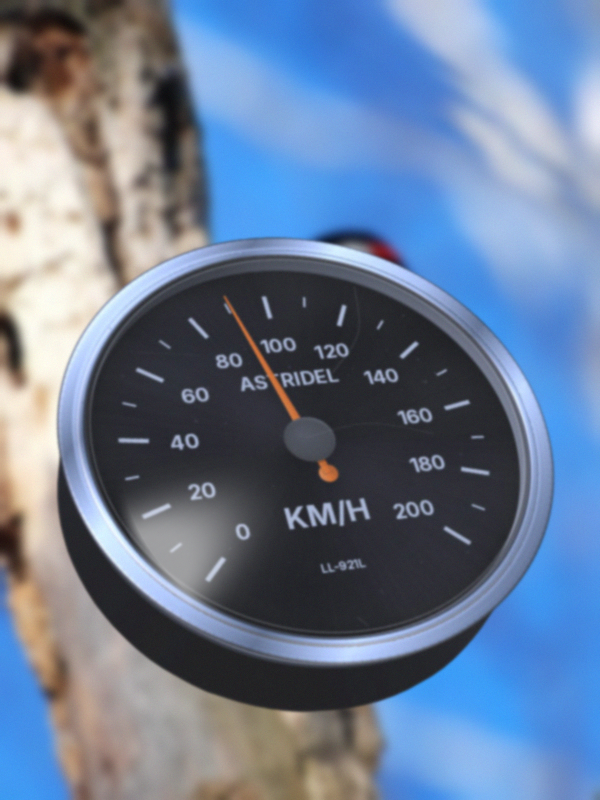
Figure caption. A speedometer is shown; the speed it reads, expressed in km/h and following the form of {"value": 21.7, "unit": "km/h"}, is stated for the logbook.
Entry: {"value": 90, "unit": "km/h"}
